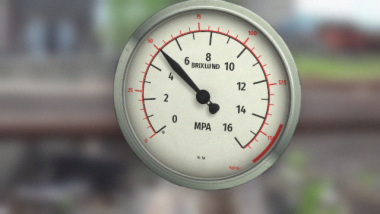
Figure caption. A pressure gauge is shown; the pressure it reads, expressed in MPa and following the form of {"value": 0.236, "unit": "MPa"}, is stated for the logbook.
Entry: {"value": 5, "unit": "MPa"}
